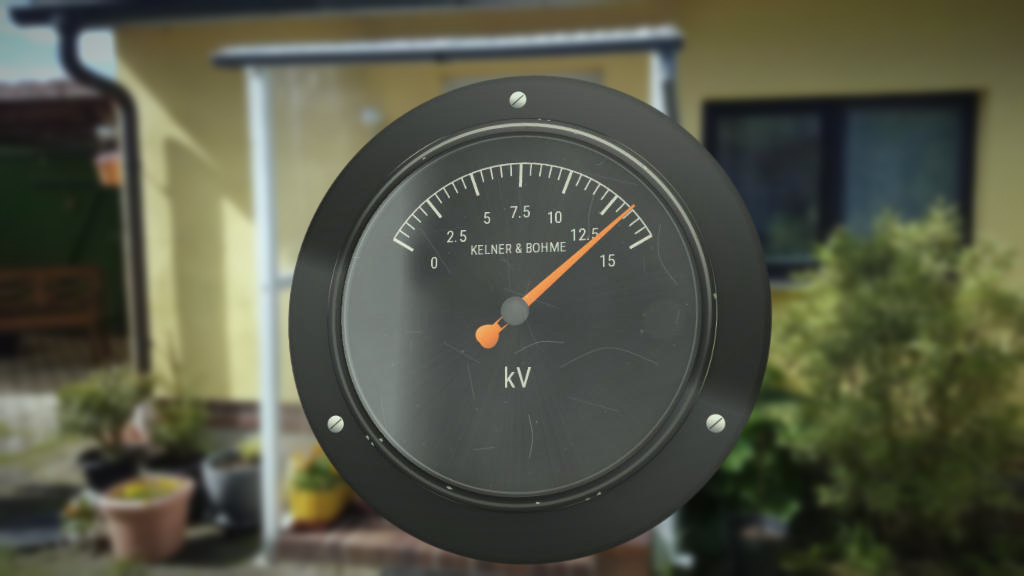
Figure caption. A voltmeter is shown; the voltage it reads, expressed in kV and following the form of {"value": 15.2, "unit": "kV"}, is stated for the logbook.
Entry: {"value": 13.5, "unit": "kV"}
